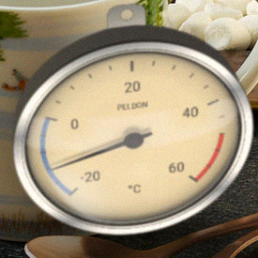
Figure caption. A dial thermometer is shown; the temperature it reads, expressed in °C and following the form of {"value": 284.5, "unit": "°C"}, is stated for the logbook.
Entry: {"value": -12, "unit": "°C"}
